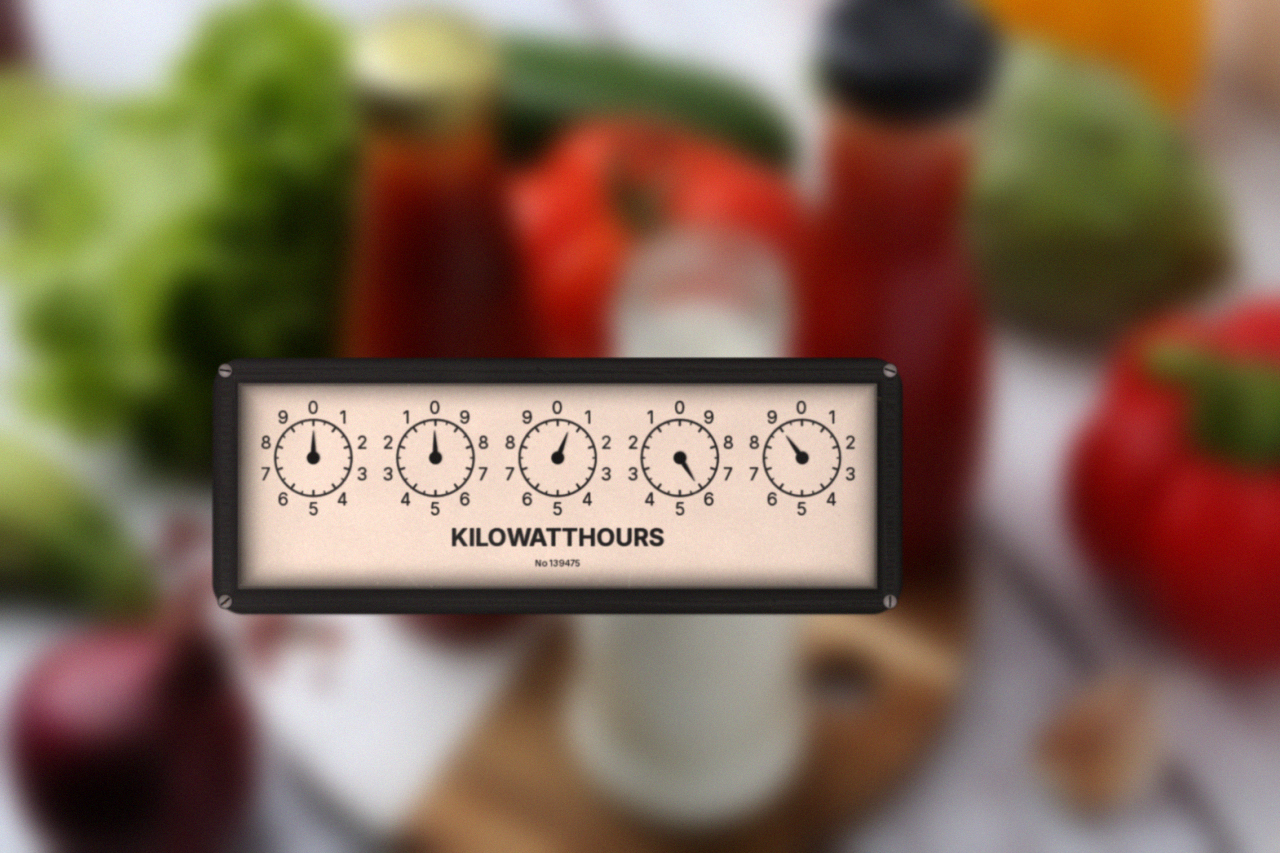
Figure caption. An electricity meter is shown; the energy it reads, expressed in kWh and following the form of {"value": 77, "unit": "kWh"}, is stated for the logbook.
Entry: {"value": 59, "unit": "kWh"}
